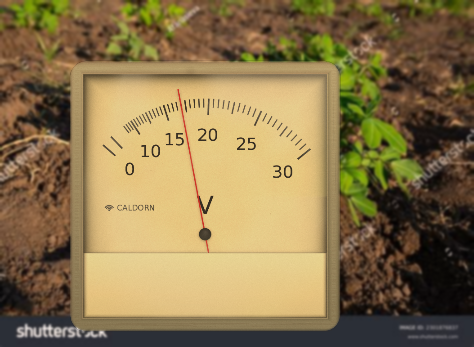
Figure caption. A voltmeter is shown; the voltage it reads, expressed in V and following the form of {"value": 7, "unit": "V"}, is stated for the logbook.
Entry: {"value": 17, "unit": "V"}
